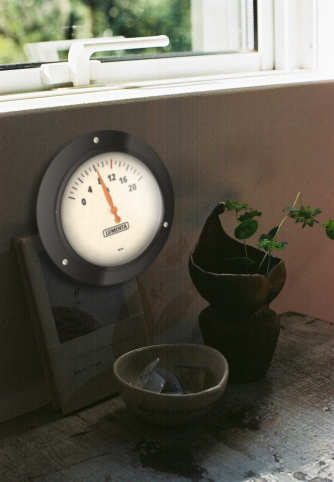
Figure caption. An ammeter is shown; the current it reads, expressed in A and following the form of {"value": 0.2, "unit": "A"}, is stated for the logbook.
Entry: {"value": 8, "unit": "A"}
